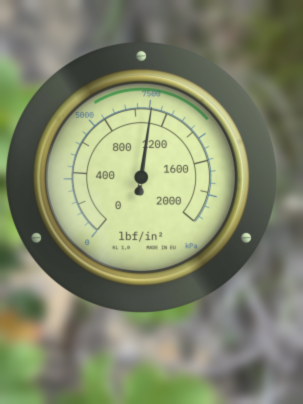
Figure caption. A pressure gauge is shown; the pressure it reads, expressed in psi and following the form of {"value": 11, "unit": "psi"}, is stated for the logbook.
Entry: {"value": 1100, "unit": "psi"}
